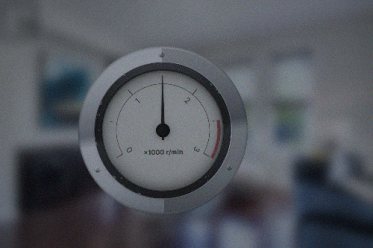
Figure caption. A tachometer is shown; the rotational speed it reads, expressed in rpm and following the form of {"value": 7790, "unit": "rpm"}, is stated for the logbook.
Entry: {"value": 1500, "unit": "rpm"}
